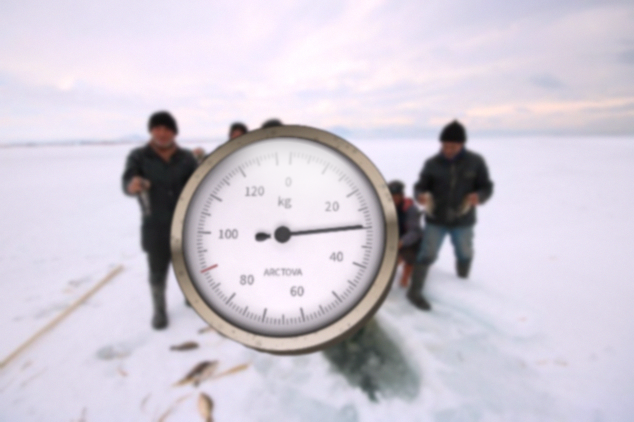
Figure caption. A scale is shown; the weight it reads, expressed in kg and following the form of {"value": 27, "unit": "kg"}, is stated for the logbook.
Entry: {"value": 30, "unit": "kg"}
